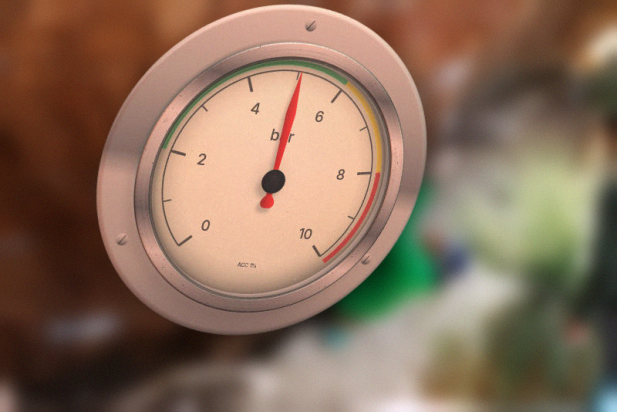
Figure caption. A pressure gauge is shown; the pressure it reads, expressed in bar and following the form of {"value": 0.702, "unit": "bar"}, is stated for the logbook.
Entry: {"value": 5, "unit": "bar"}
